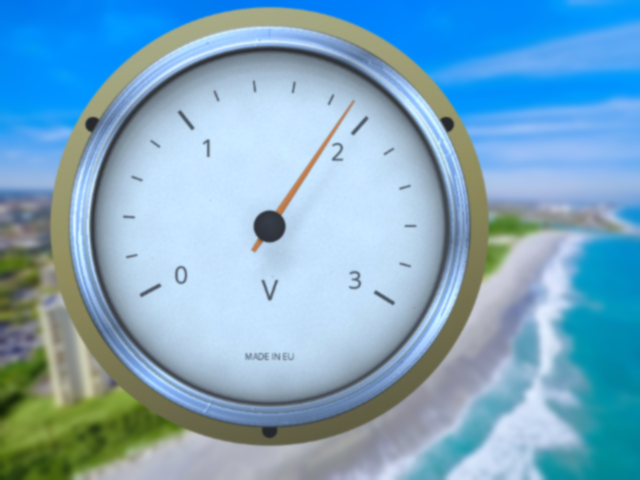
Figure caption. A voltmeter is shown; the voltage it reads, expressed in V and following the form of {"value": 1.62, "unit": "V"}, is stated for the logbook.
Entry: {"value": 1.9, "unit": "V"}
